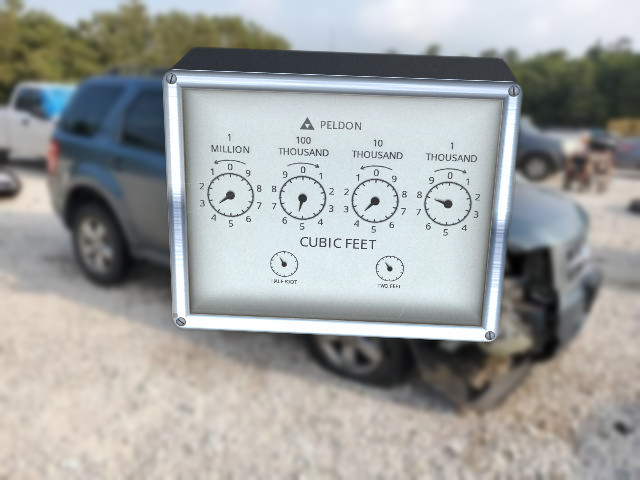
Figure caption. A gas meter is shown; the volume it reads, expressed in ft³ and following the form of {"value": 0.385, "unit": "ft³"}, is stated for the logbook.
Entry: {"value": 353800, "unit": "ft³"}
